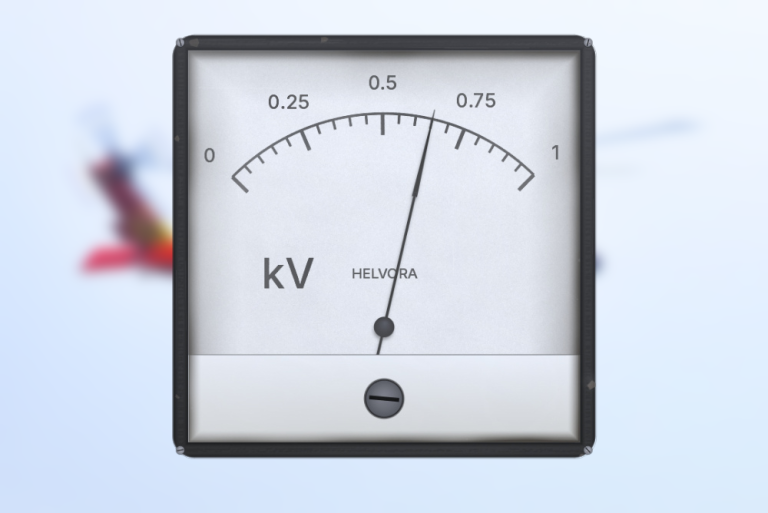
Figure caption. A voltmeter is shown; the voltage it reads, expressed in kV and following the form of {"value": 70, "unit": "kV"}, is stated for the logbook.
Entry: {"value": 0.65, "unit": "kV"}
